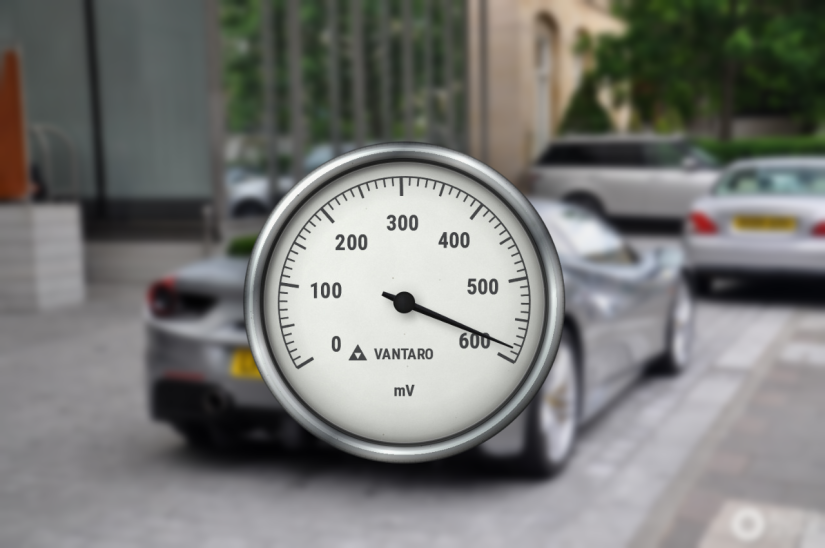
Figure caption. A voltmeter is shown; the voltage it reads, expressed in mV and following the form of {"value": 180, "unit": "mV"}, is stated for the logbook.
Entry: {"value": 585, "unit": "mV"}
